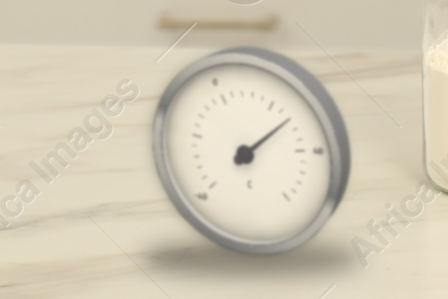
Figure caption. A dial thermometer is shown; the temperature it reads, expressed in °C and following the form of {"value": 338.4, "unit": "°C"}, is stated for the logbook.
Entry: {"value": 28, "unit": "°C"}
